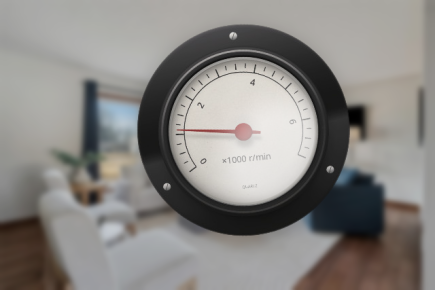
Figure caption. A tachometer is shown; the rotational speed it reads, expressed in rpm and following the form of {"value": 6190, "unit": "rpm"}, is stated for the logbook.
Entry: {"value": 1125, "unit": "rpm"}
